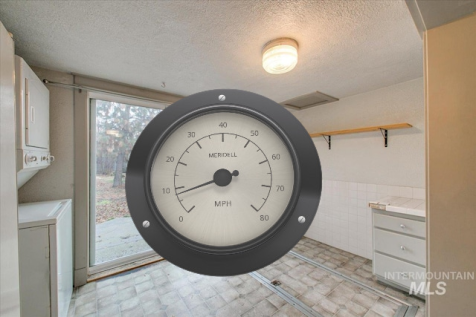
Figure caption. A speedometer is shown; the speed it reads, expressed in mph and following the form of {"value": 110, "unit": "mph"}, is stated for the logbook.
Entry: {"value": 7.5, "unit": "mph"}
